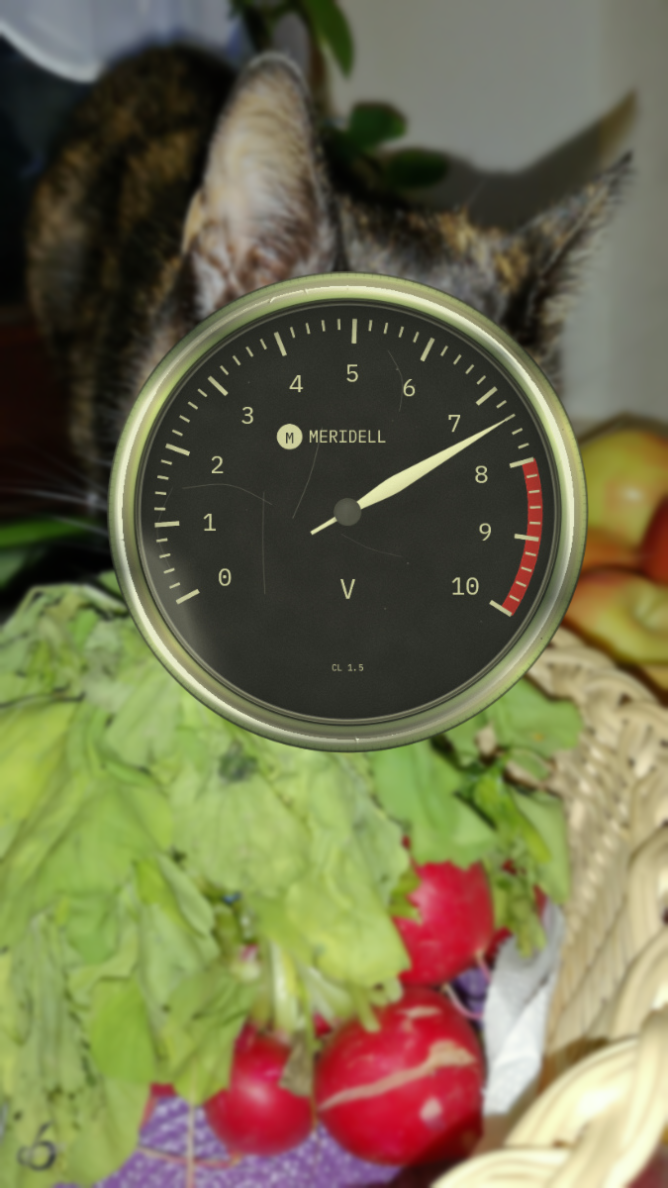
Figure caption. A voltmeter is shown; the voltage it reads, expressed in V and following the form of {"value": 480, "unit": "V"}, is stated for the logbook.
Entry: {"value": 7.4, "unit": "V"}
